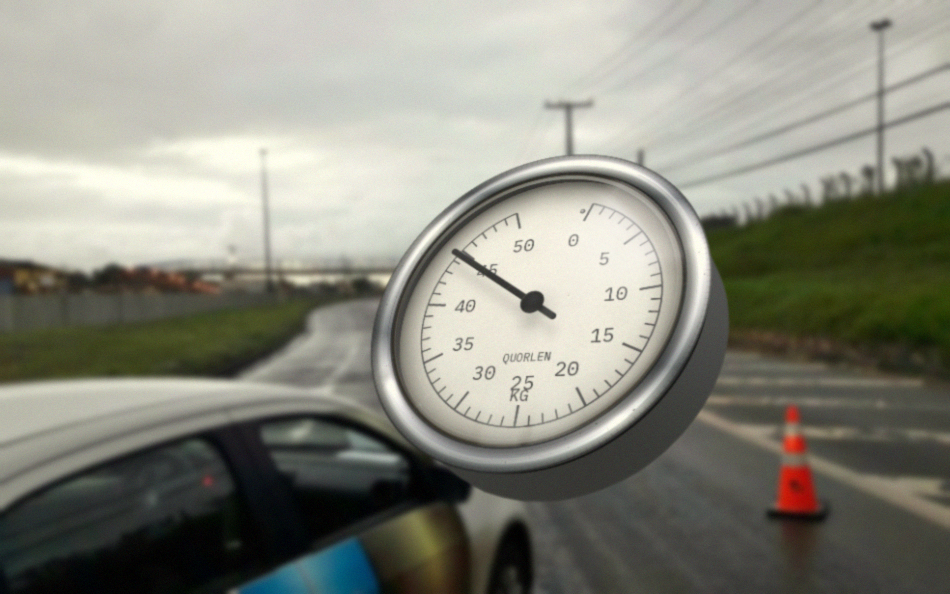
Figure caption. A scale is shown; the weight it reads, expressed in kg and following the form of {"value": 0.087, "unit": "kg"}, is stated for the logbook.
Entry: {"value": 44.5, "unit": "kg"}
